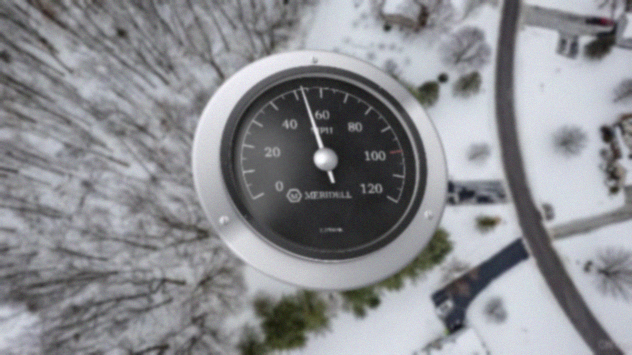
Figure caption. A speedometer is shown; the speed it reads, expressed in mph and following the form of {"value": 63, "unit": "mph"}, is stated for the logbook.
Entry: {"value": 52.5, "unit": "mph"}
